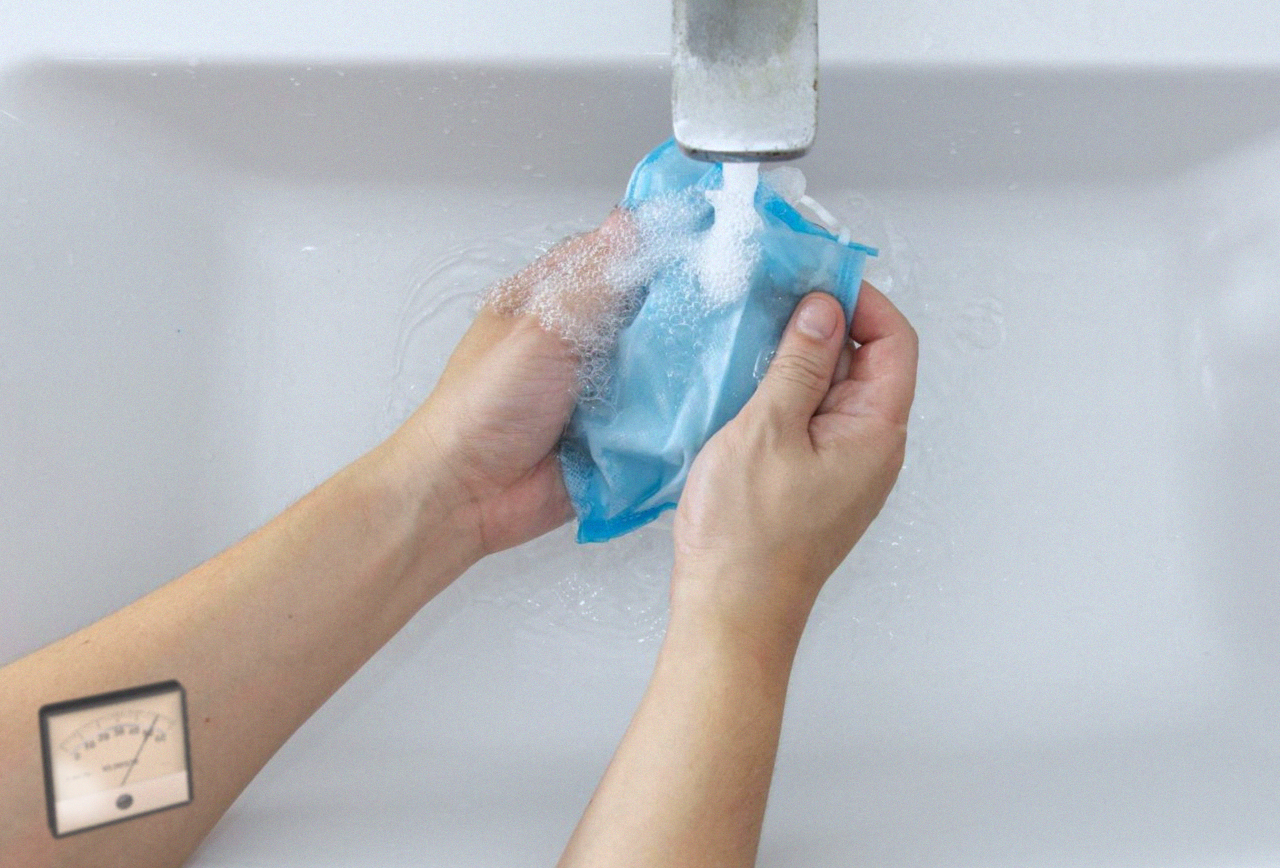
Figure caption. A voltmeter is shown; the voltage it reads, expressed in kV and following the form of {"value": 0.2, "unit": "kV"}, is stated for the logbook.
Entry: {"value": 50, "unit": "kV"}
